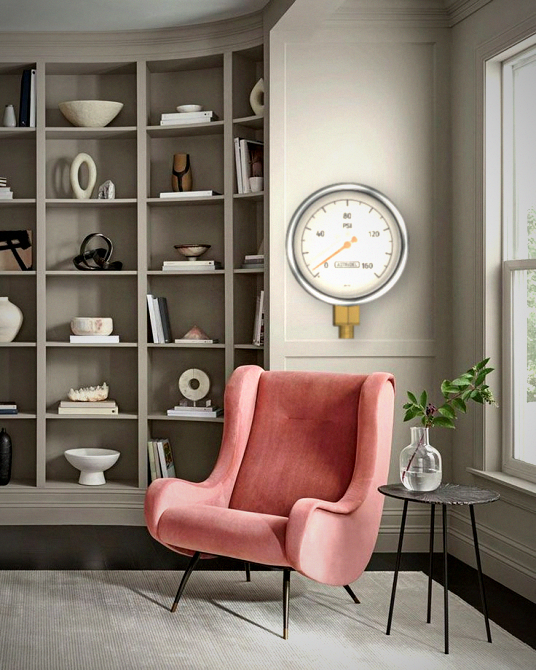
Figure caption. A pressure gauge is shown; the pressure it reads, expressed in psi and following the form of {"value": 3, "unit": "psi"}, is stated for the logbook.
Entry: {"value": 5, "unit": "psi"}
